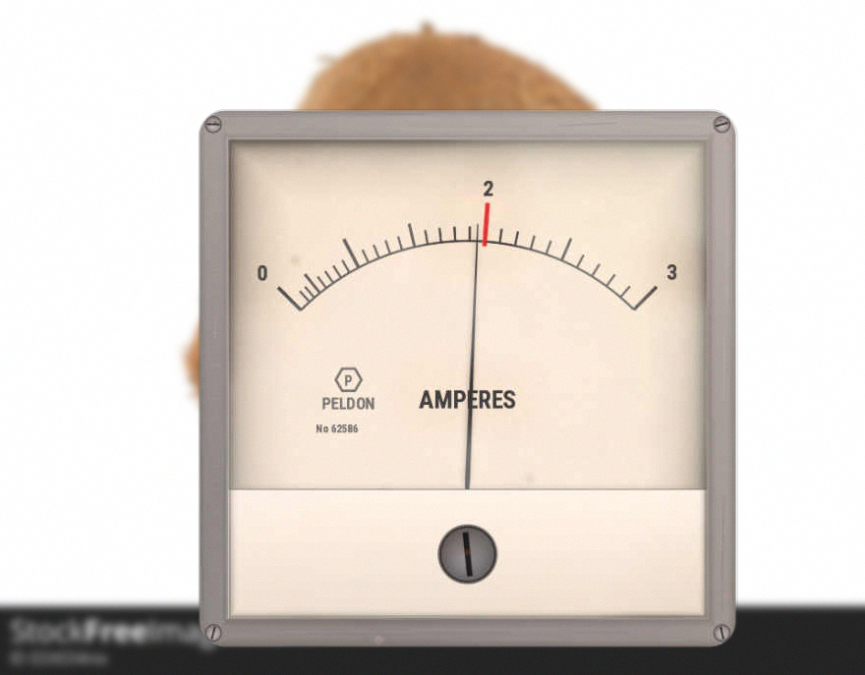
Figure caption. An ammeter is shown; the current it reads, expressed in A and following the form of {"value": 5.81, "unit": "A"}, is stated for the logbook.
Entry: {"value": 1.95, "unit": "A"}
